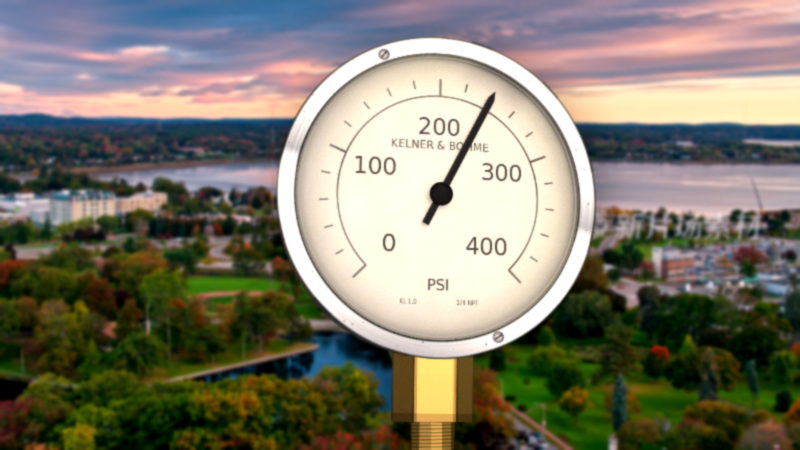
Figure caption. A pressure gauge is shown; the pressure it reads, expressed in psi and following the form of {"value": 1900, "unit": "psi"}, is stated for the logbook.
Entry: {"value": 240, "unit": "psi"}
